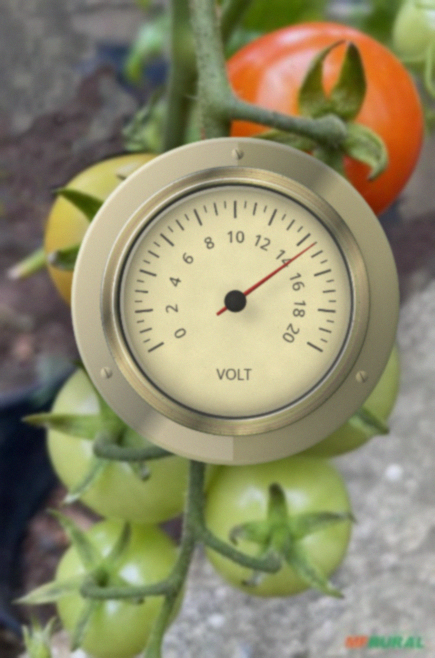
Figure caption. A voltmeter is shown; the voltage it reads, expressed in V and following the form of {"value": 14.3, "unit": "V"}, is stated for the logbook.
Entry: {"value": 14.5, "unit": "V"}
